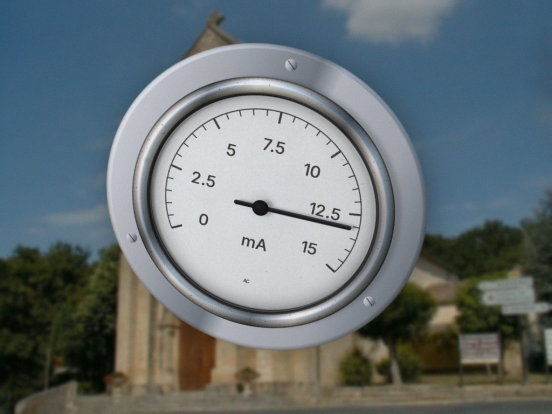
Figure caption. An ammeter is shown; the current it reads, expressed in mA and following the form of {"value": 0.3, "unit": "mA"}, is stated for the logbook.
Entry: {"value": 13, "unit": "mA"}
